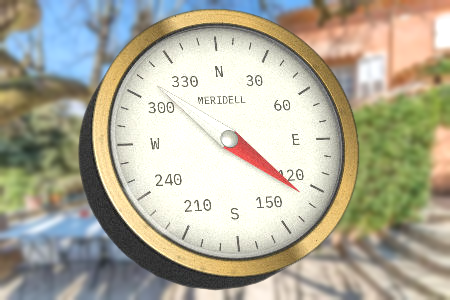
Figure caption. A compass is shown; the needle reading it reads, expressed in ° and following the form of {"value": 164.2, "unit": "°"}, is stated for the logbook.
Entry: {"value": 130, "unit": "°"}
